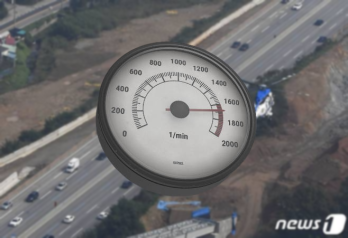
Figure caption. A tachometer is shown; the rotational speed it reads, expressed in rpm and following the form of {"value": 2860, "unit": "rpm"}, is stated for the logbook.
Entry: {"value": 1700, "unit": "rpm"}
